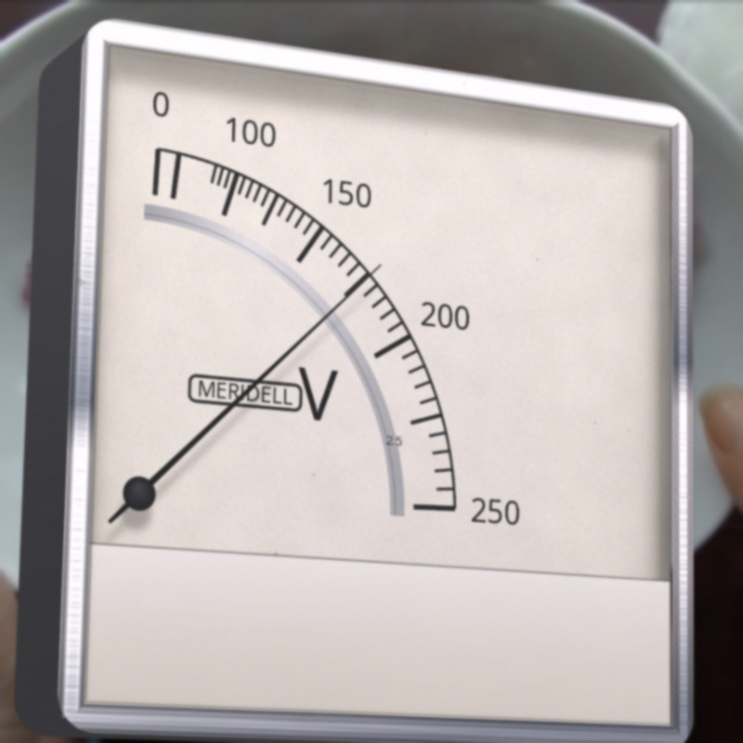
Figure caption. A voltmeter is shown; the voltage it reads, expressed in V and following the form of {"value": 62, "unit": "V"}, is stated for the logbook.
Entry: {"value": 175, "unit": "V"}
